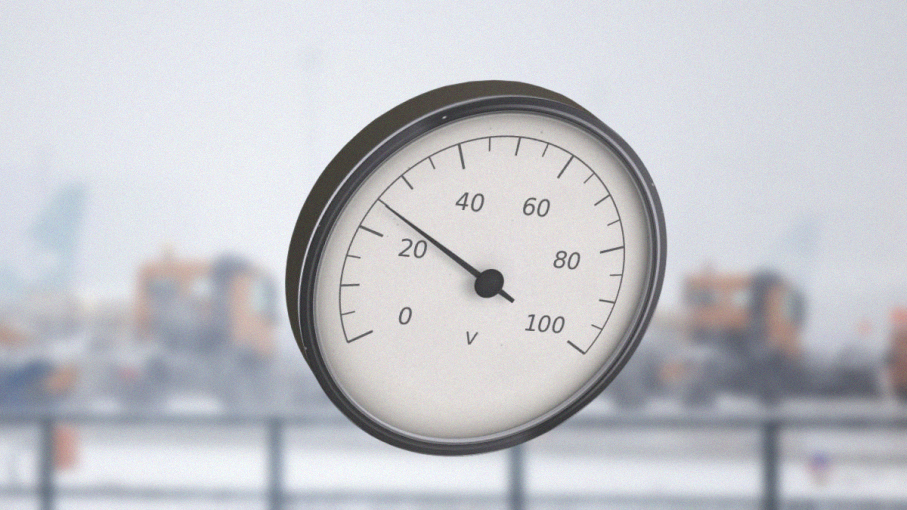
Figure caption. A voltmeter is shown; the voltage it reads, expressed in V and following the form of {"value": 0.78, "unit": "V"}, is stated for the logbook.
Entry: {"value": 25, "unit": "V"}
